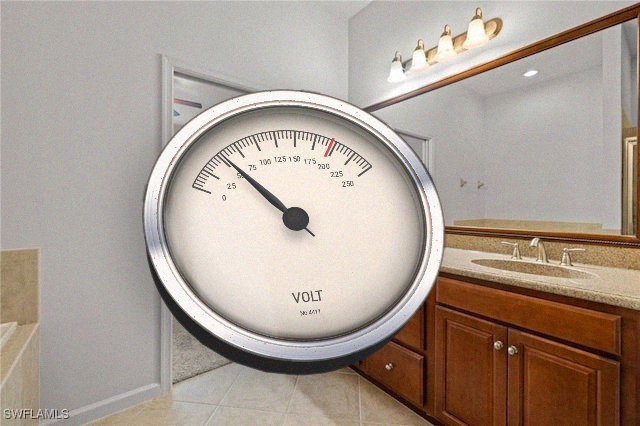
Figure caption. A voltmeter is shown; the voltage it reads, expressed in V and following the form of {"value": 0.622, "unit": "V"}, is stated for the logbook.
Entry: {"value": 50, "unit": "V"}
